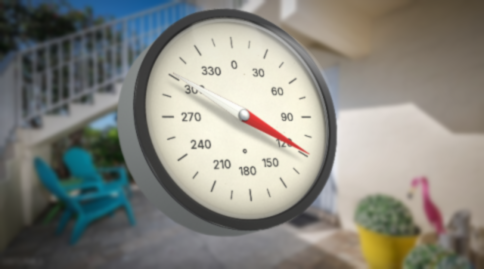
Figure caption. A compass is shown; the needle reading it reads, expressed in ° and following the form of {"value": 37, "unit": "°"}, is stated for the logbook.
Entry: {"value": 120, "unit": "°"}
